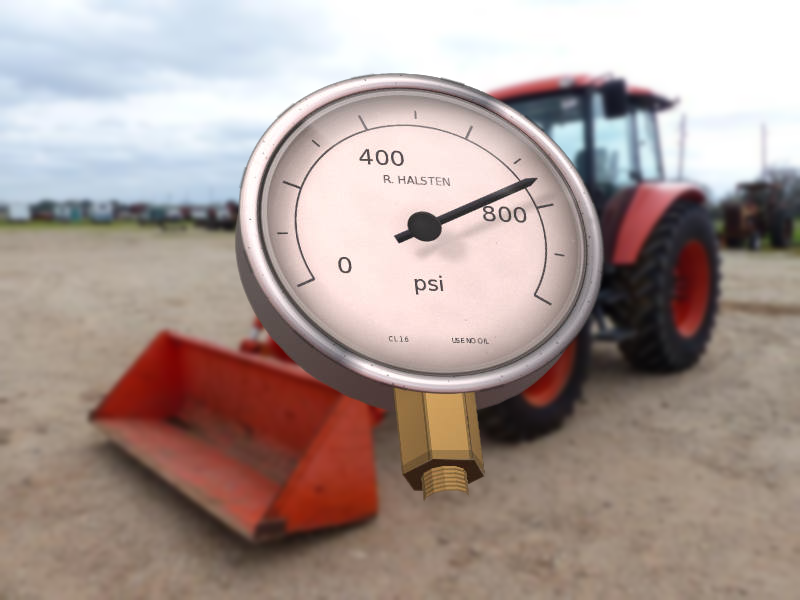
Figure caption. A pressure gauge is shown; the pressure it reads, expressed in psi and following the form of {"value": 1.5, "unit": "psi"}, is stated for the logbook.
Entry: {"value": 750, "unit": "psi"}
